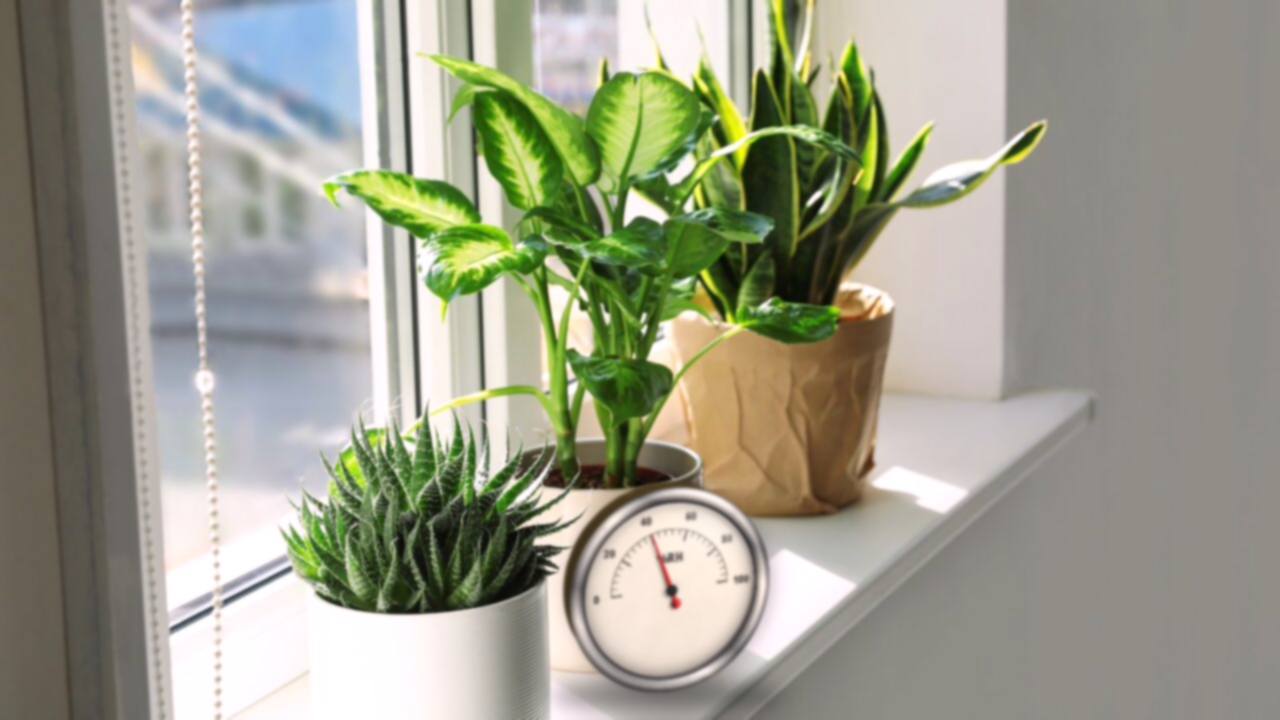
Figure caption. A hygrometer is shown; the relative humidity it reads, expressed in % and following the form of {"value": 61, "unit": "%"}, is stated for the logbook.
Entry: {"value": 40, "unit": "%"}
